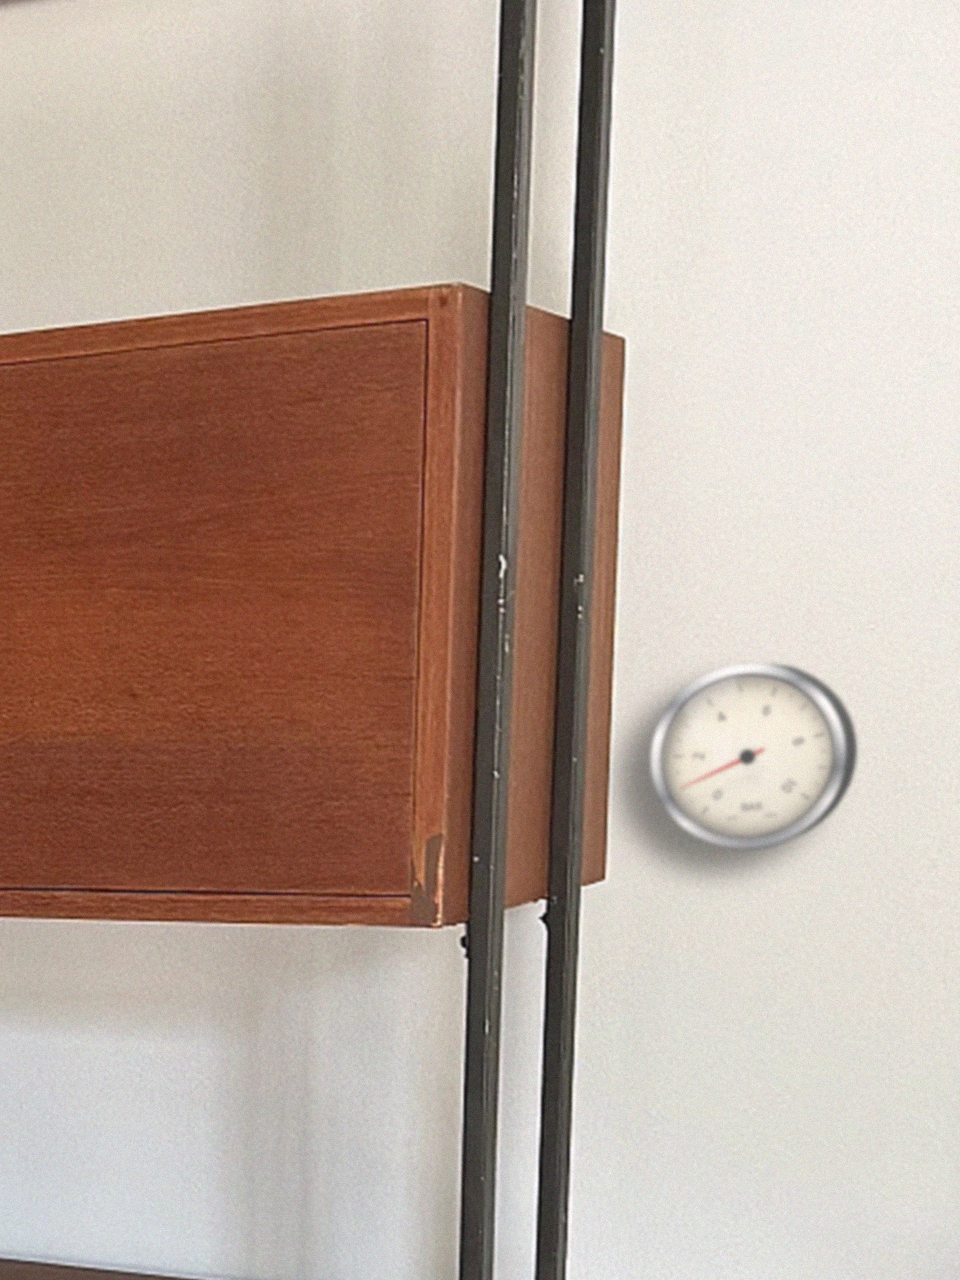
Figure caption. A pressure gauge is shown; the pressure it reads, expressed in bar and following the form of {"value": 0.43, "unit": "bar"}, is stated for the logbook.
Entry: {"value": 1, "unit": "bar"}
